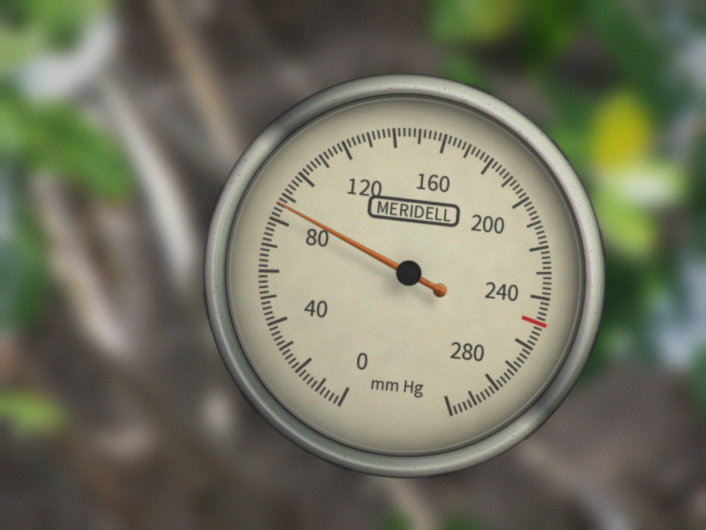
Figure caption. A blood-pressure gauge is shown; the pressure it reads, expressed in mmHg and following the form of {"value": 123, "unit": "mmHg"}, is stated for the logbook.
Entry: {"value": 86, "unit": "mmHg"}
